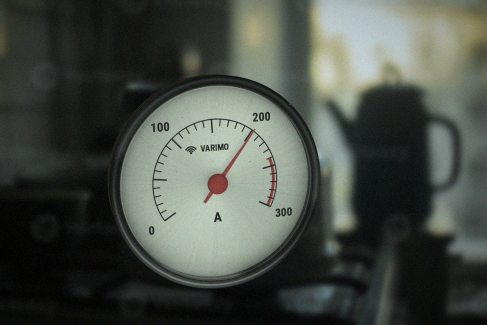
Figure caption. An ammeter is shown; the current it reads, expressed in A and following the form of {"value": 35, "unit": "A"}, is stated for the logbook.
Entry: {"value": 200, "unit": "A"}
